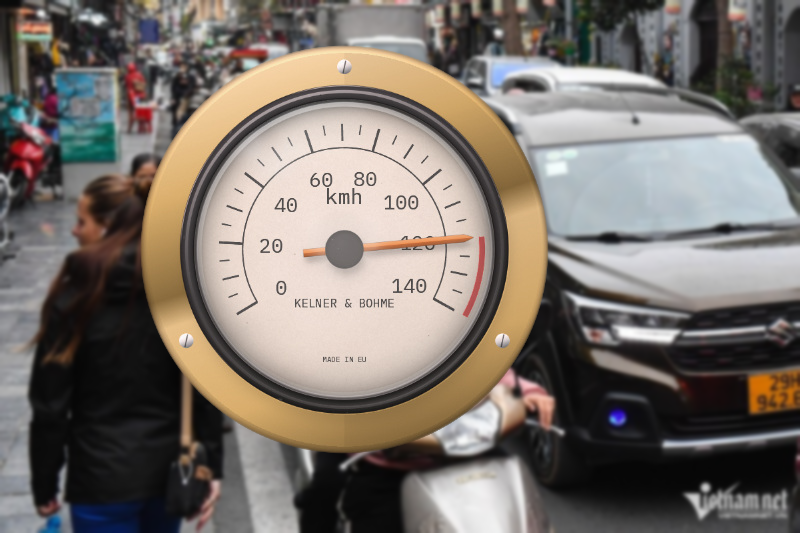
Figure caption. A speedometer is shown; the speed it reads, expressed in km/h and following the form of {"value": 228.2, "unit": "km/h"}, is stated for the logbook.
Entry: {"value": 120, "unit": "km/h"}
